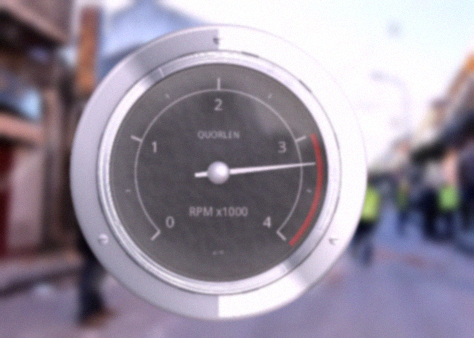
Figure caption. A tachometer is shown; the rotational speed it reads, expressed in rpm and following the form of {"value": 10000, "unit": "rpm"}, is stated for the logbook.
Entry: {"value": 3250, "unit": "rpm"}
